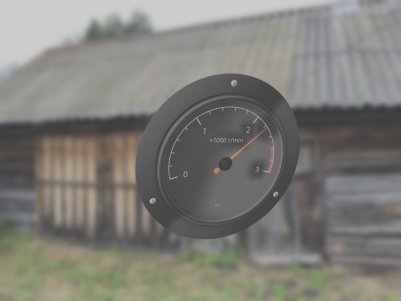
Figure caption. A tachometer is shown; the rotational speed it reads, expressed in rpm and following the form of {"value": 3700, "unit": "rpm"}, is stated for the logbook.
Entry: {"value": 2200, "unit": "rpm"}
